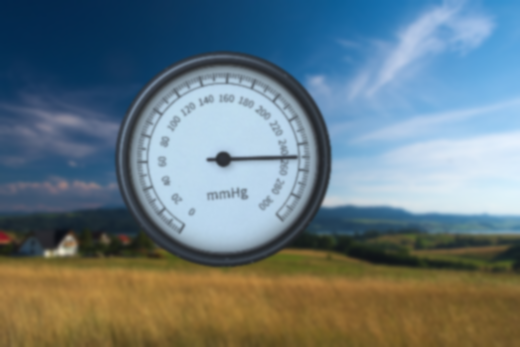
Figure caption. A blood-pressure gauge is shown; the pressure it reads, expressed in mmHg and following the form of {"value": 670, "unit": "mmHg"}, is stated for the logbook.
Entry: {"value": 250, "unit": "mmHg"}
